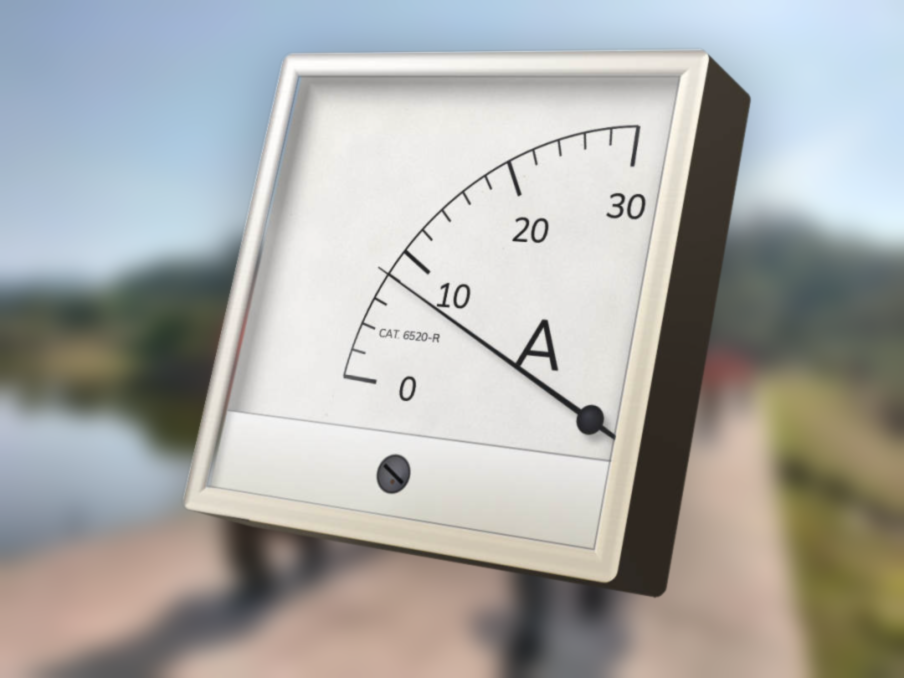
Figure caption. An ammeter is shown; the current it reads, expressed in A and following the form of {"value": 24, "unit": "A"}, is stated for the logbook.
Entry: {"value": 8, "unit": "A"}
